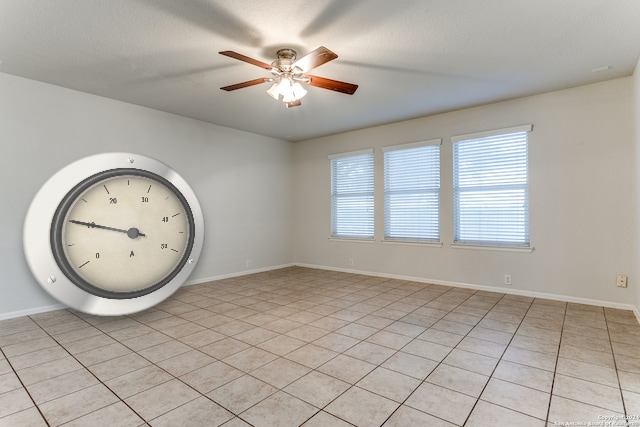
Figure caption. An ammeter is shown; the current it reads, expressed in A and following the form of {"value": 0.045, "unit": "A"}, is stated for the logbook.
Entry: {"value": 10, "unit": "A"}
